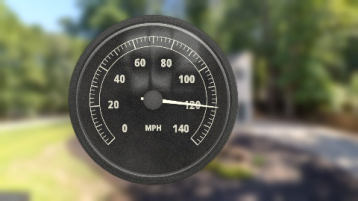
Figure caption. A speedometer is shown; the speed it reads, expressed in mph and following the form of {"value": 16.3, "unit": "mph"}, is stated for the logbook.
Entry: {"value": 120, "unit": "mph"}
